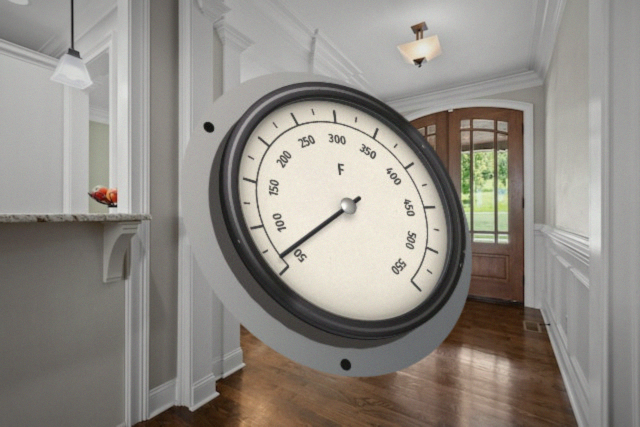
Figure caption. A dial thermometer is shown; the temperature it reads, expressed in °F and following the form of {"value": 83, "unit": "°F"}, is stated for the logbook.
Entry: {"value": 62.5, "unit": "°F"}
